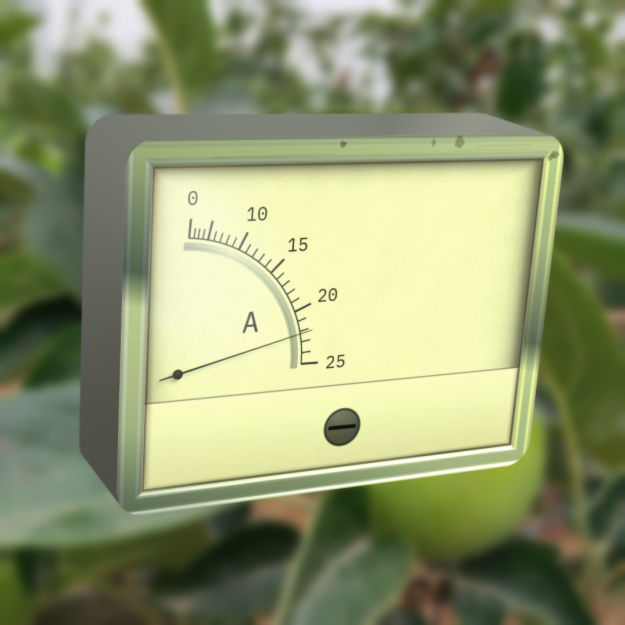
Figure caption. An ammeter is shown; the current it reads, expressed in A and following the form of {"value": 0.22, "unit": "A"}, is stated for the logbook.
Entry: {"value": 22, "unit": "A"}
